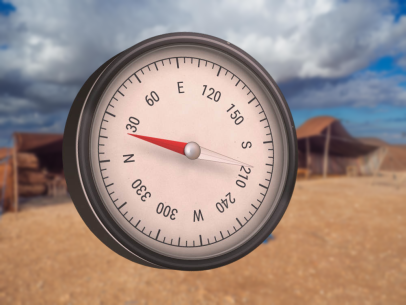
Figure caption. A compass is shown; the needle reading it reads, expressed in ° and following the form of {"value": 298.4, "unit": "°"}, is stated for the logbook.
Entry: {"value": 20, "unit": "°"}
